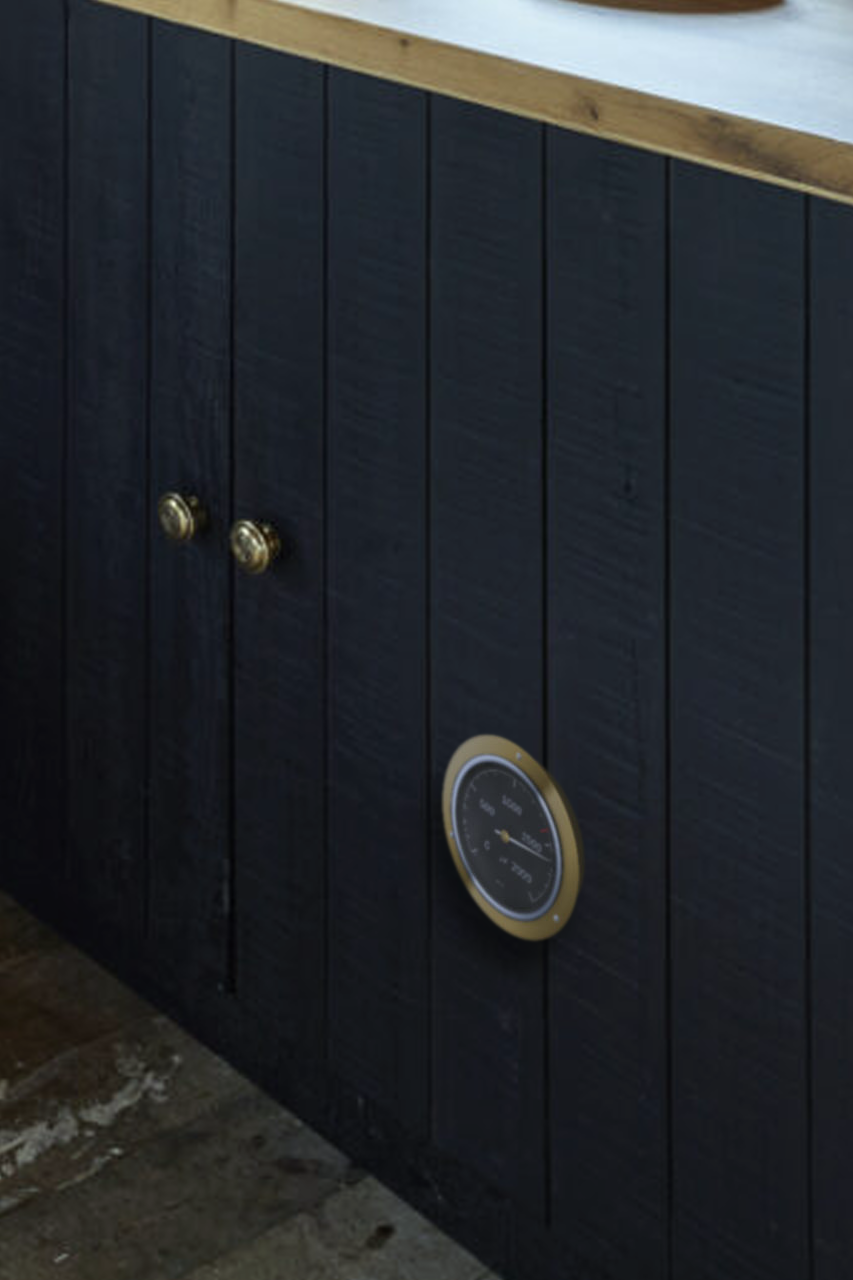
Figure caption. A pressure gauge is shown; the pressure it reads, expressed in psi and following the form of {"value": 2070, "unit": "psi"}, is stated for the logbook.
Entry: {"value": 1600, "unit": "psi"}
